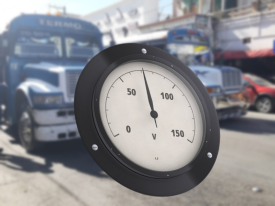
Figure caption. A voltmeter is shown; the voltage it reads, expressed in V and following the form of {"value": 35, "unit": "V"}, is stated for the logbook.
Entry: {"value": 70, "unit": "V"}
